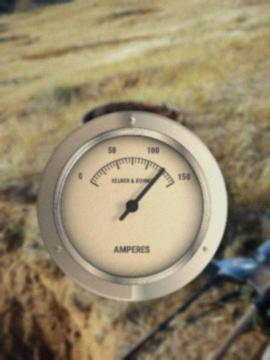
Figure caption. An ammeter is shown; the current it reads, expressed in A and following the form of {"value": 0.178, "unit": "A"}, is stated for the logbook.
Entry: {"value": 125, "unit": "A"}
